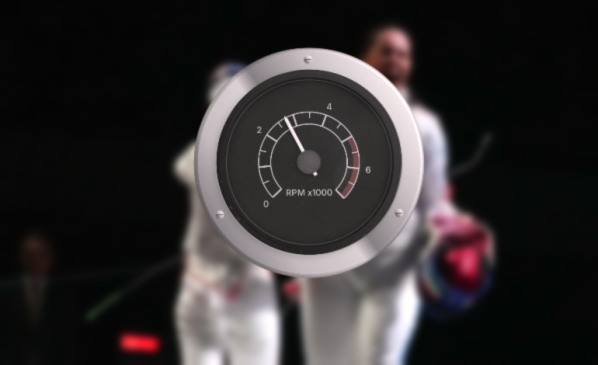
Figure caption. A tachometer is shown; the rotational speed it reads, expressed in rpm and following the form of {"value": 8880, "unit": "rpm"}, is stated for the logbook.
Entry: {"value": 2750, "unit": "rpm"}
